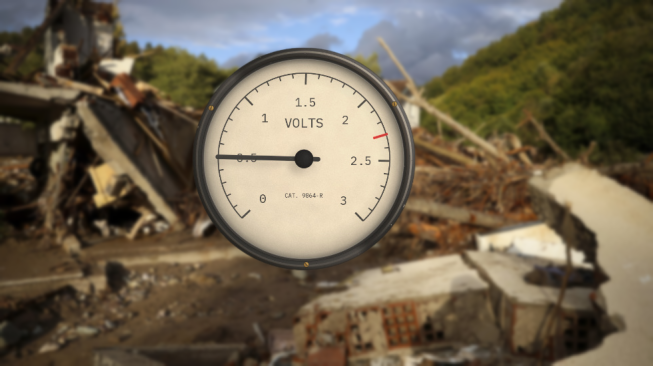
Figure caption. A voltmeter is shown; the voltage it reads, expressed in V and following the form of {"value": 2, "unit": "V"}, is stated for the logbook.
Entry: {"value": 0.5, "unit": "V"}
